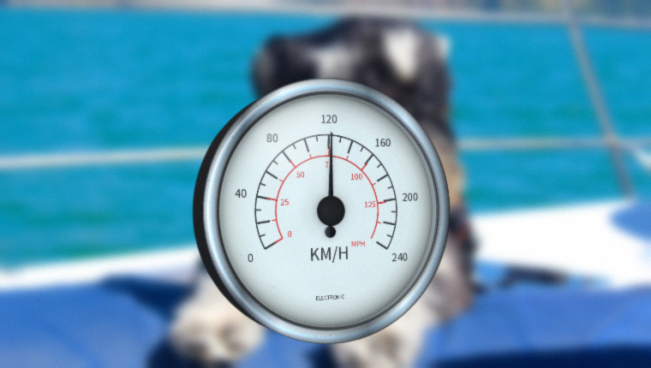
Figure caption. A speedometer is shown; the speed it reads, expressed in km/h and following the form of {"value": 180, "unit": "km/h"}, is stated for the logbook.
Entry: {"value": 120, "unit": "km/h"}
